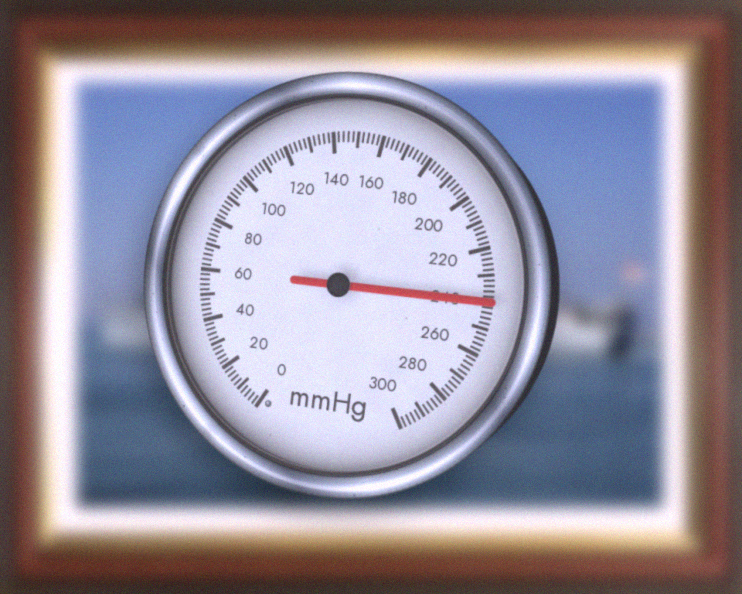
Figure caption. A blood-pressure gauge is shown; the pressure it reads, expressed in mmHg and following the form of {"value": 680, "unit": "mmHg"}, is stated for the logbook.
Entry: {"value": 240, "unit": "mmHg"}
